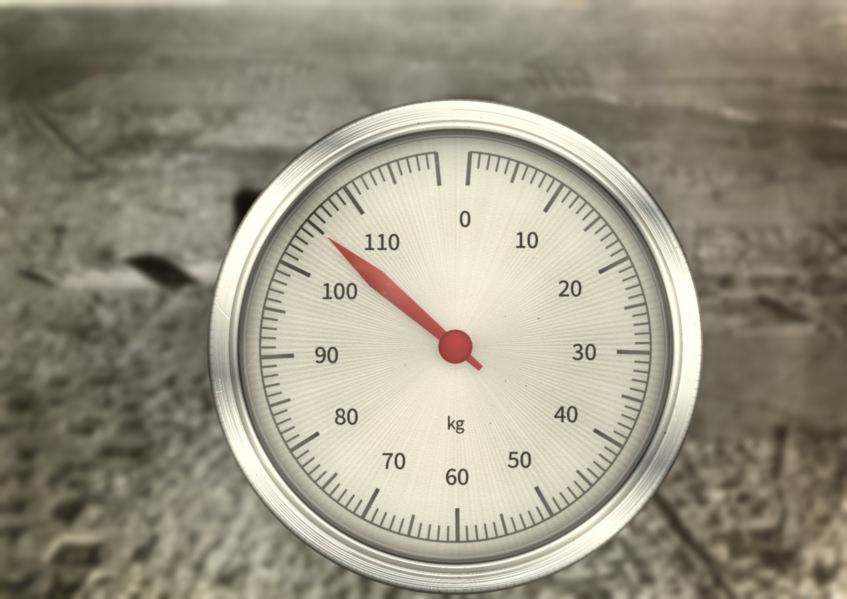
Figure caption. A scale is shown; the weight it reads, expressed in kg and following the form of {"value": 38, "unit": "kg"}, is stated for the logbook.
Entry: {"value": 105, "unit": "kg"}
